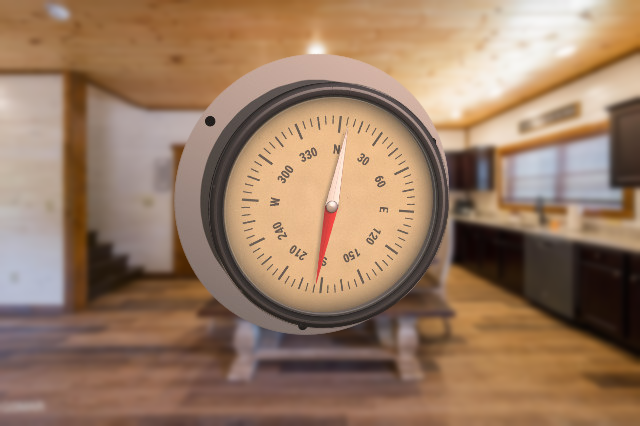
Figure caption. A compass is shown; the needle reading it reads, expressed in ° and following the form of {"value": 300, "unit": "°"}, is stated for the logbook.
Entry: {"value": 185, "unit": "°"}
